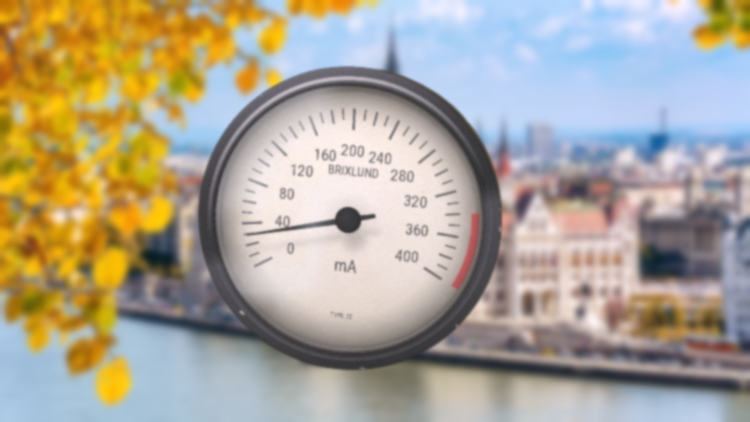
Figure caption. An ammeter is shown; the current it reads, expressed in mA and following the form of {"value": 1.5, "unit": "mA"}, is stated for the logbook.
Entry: {"value": 30, "unit": "mA"}
